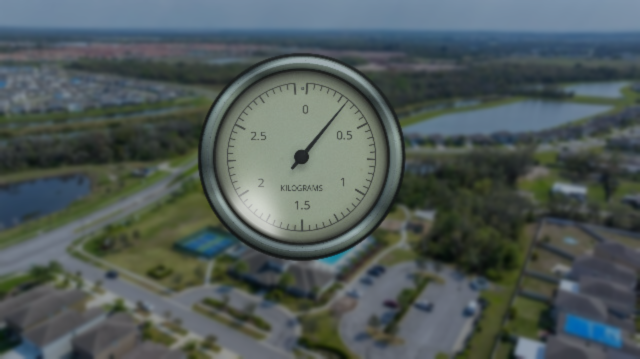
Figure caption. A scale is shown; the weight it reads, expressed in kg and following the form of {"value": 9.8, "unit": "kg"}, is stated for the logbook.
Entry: {"value": 0.3, "unit": "kg"}
